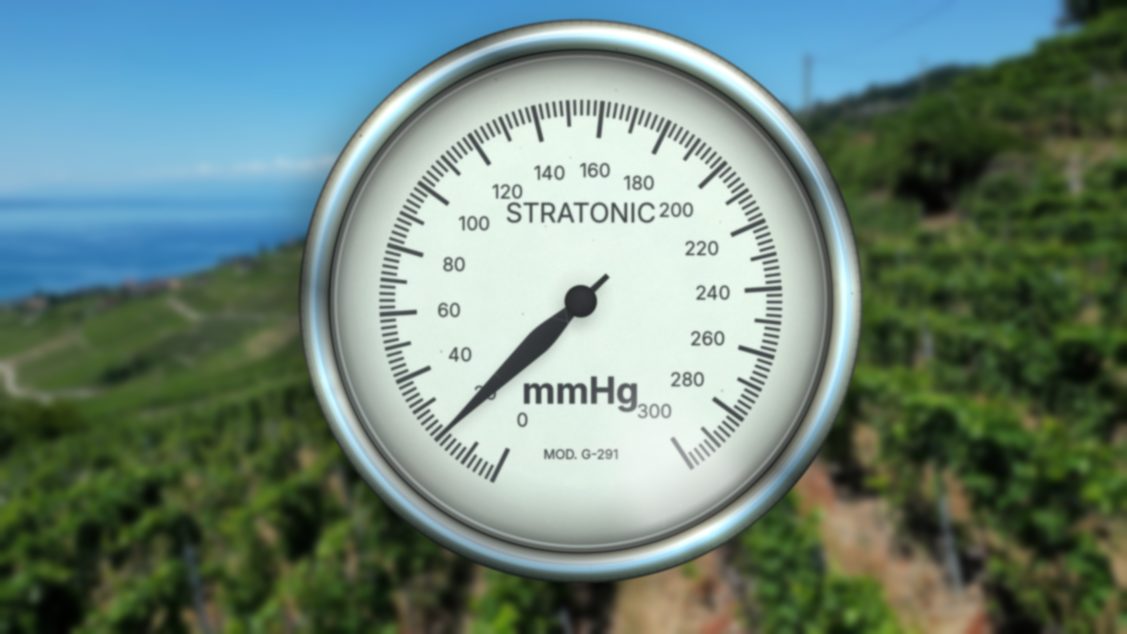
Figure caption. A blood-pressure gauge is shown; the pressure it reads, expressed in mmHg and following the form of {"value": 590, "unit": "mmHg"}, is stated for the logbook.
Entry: {"value": 20, "unit": "mmHg"}
